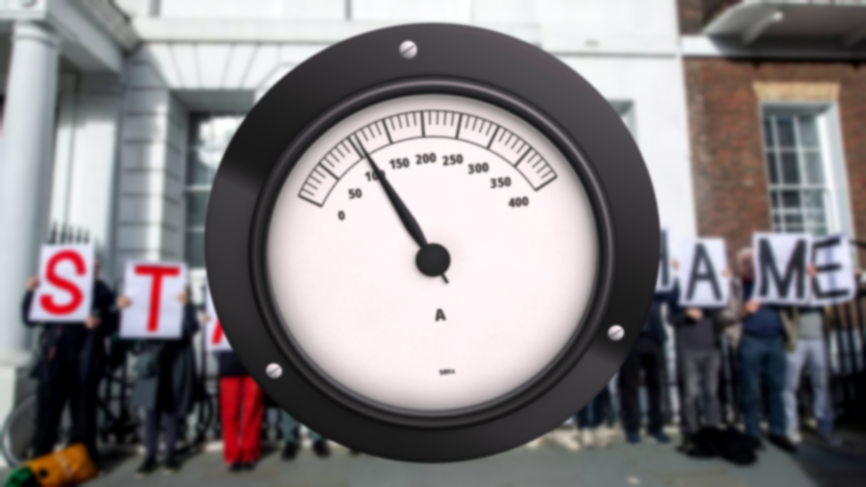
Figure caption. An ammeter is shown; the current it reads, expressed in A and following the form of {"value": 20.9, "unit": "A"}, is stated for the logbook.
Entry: {"value": 110, "unit": "A"}
